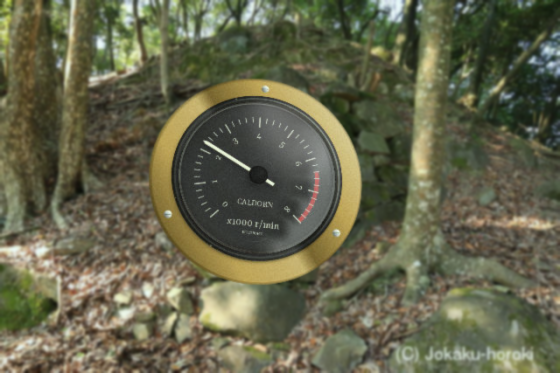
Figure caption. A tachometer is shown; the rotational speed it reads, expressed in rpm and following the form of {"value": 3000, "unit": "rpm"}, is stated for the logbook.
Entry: {"value": 2200, "unit": "rpm"}
